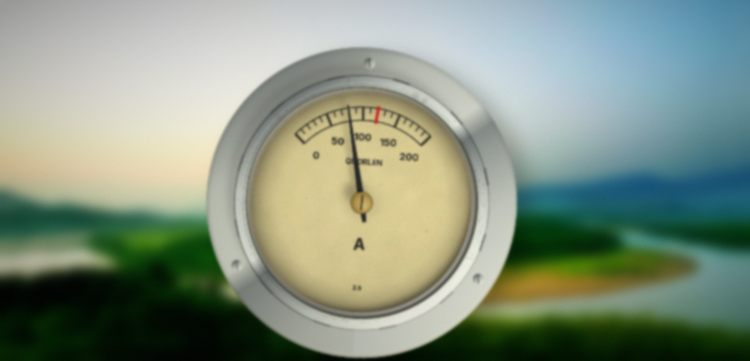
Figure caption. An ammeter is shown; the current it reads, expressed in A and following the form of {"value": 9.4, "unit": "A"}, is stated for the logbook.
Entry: {"value": 80, "unit": "A"}
